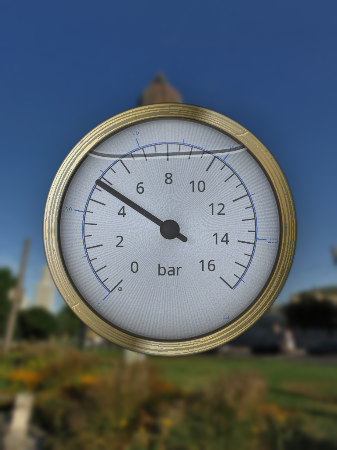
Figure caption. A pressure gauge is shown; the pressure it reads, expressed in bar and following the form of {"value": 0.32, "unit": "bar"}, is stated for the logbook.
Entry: {"value": 4.75, "unit": "bar"}
